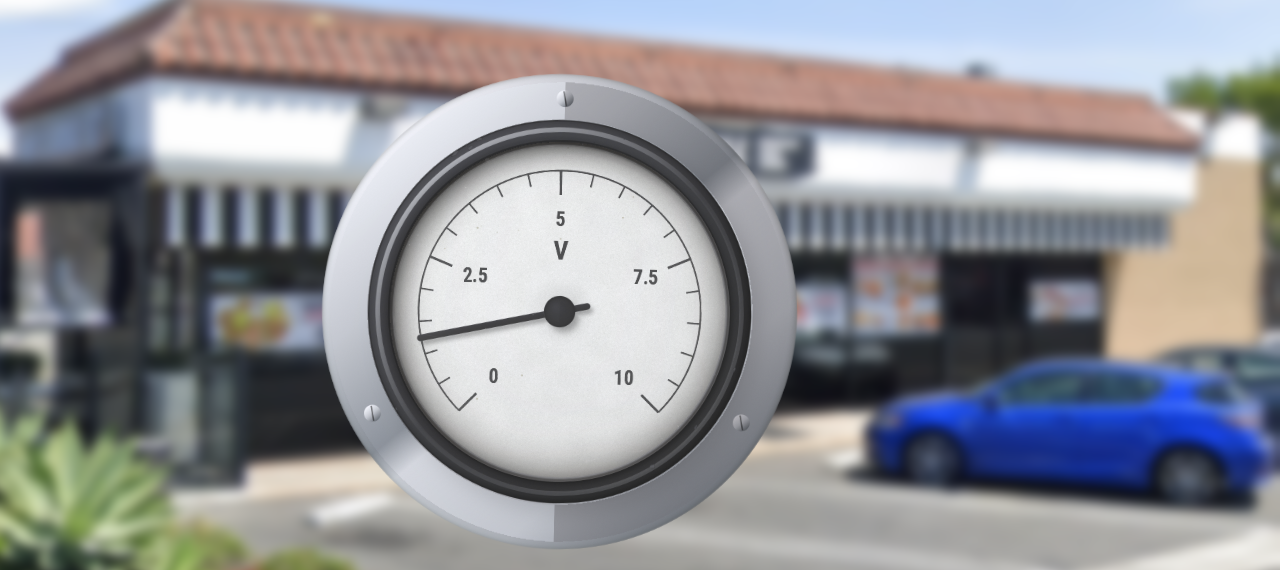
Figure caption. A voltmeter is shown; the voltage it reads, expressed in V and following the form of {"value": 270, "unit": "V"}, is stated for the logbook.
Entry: {"value": 1.25, "unit": "V"}
